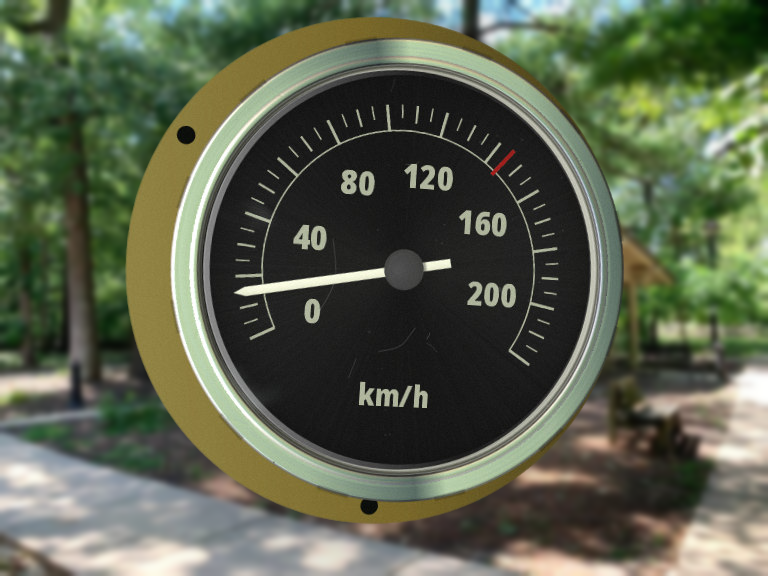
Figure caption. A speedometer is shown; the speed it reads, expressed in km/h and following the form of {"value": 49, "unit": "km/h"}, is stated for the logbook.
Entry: {"value": 15, "unit": "km/h"}
